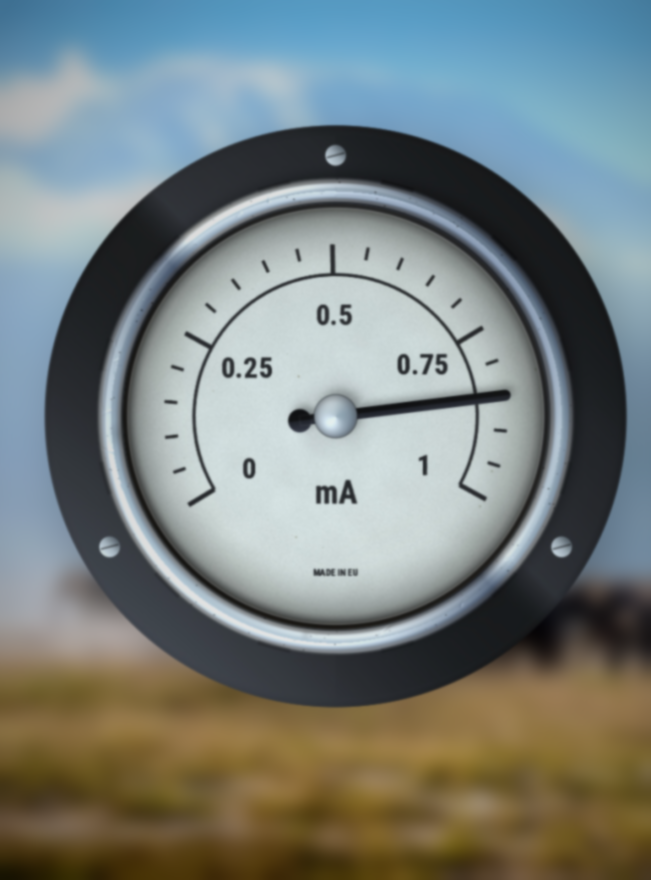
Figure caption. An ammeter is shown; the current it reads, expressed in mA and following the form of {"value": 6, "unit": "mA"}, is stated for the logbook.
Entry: {"value": 0.85, "unit": "mA"}
